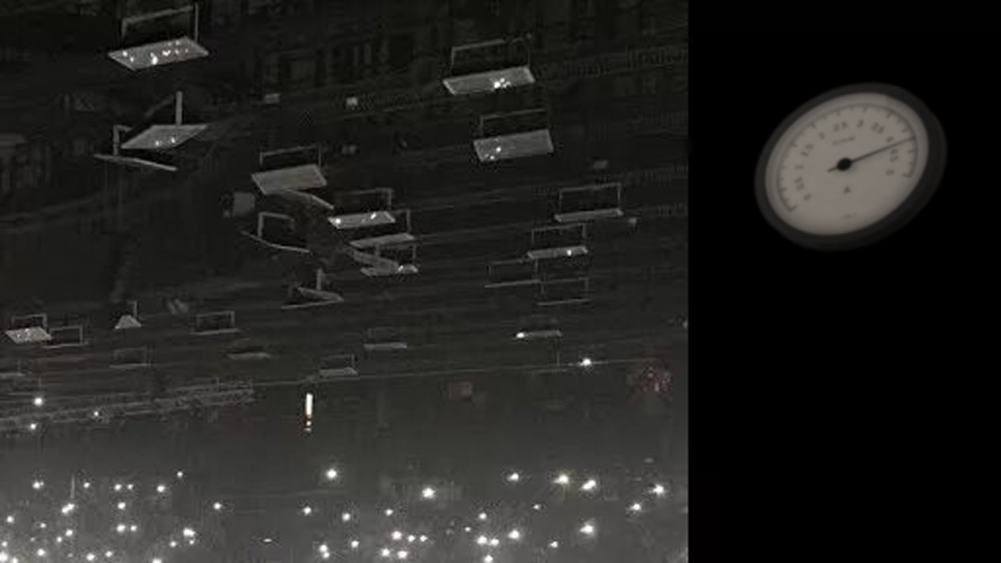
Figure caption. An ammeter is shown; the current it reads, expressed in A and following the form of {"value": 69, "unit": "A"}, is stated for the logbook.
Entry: {"value": 4.25, "unit": "A"}
